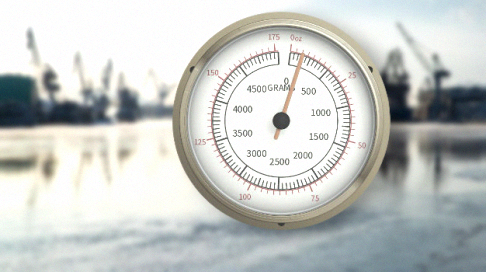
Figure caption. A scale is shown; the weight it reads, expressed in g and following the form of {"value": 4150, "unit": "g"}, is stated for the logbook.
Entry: {"value": 150, "unit": "g"}
